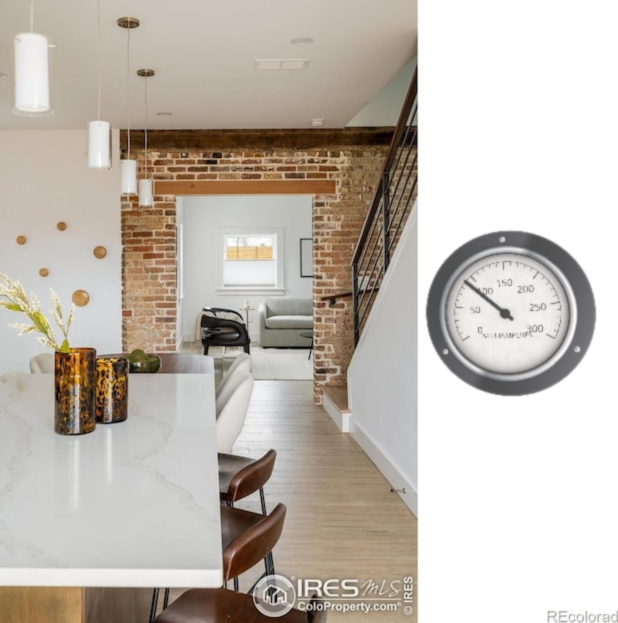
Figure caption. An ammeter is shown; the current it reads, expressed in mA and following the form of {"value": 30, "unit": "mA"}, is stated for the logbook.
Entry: {"value": 90, "unit": "mA"}
